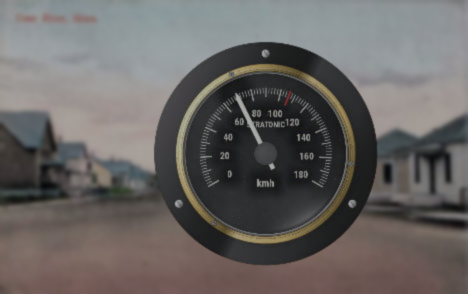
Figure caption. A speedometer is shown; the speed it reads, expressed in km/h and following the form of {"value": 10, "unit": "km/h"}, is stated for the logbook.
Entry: {"value": 70, "unit": "km/h"}
